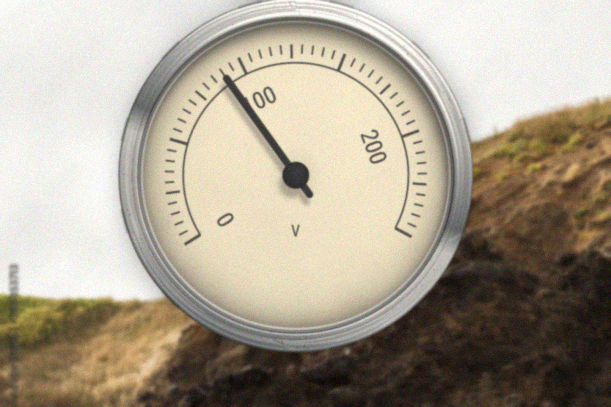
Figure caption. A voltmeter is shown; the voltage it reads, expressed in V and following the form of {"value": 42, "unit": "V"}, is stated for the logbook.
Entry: {"value": 90, "unit": "V"}
